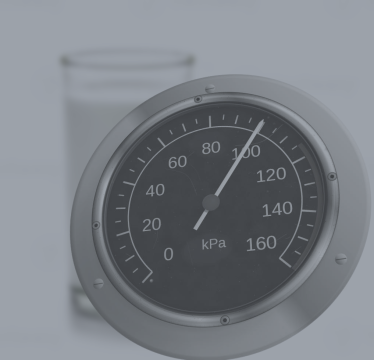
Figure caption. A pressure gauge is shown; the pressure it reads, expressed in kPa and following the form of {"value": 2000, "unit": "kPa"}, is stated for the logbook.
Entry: {"value": 100, "unit": "kPa"}
